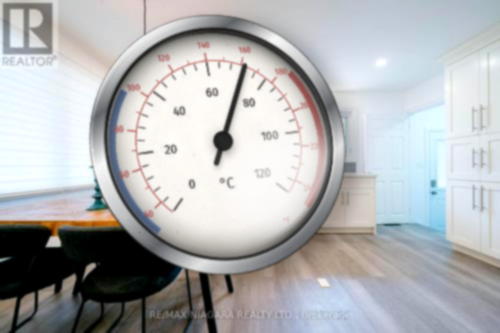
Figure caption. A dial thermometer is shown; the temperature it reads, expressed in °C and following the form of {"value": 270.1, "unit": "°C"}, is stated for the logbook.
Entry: {"value": 72, "unit": "°C"}
